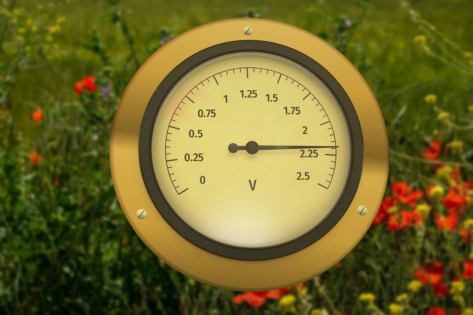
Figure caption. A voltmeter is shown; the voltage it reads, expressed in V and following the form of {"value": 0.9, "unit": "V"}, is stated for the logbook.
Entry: {"value": 2.2, "unit": "V"}
